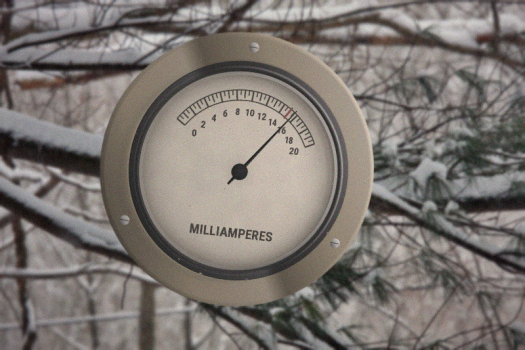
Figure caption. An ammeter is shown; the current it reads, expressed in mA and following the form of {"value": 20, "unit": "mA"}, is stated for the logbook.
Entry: {"value": 15.5, "unit": "mA"}
